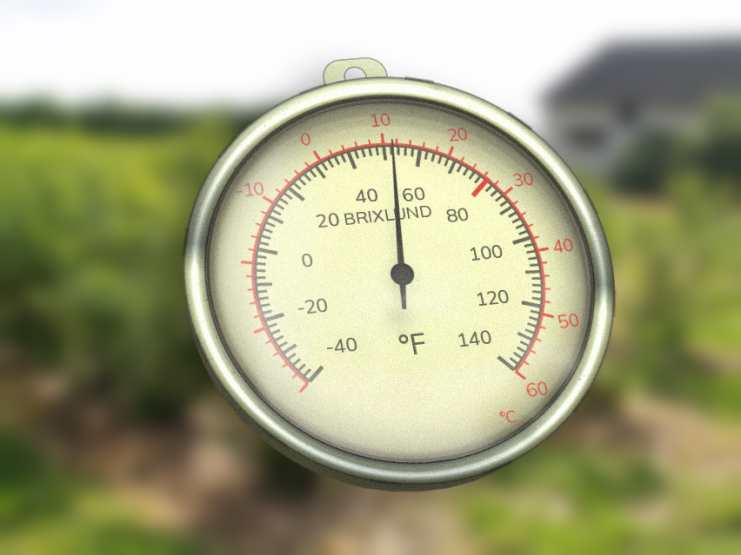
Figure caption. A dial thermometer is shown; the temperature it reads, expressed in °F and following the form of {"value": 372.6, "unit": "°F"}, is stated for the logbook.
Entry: {"value": 52, "unit": "°F"}
